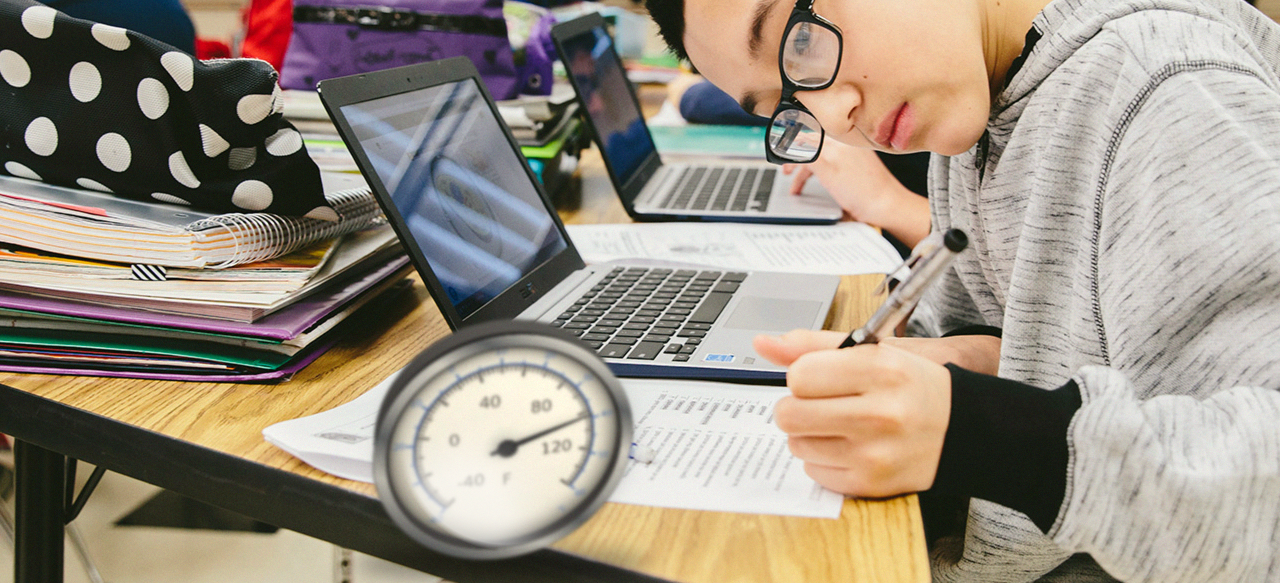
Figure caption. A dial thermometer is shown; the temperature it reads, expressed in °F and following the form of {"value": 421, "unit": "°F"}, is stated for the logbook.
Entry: {"value": 100, "unit": "°F"}
